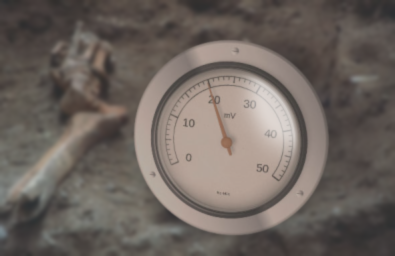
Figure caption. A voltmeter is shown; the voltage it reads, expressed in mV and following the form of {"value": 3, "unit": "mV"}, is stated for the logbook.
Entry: {"value": 20, "unit": "mV"}
